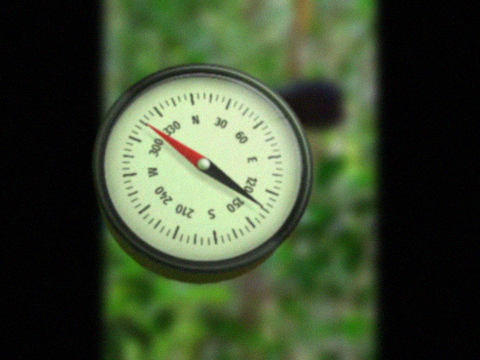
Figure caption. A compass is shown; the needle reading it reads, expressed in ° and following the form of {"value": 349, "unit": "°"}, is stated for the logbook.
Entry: {"value": 315, "unit": "°"}
